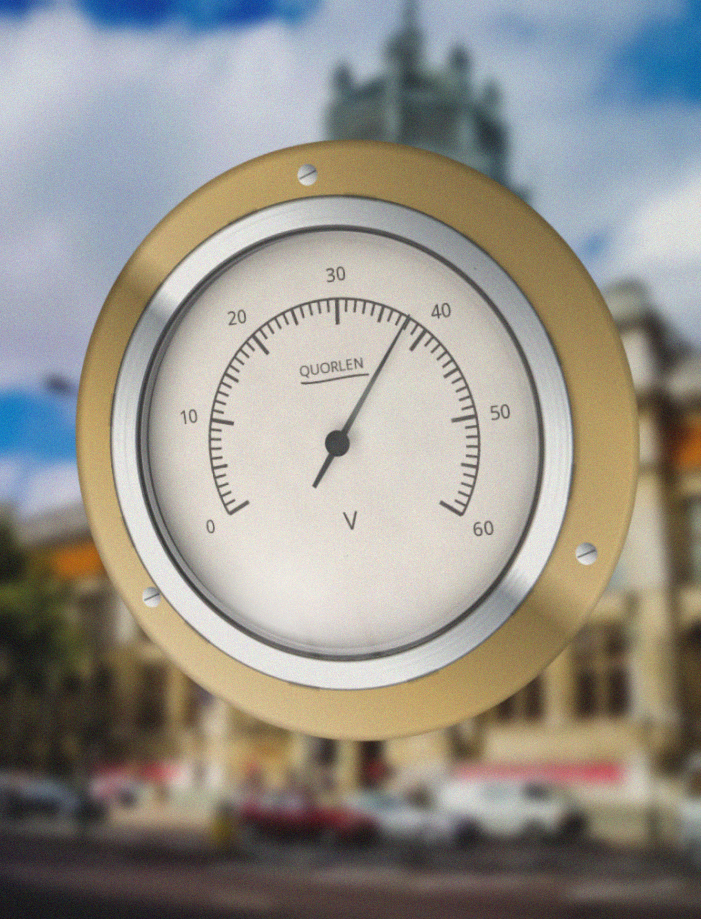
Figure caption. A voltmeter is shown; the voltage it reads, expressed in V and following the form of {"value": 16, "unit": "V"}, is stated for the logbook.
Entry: {"value": 38, "unit": "V"}
